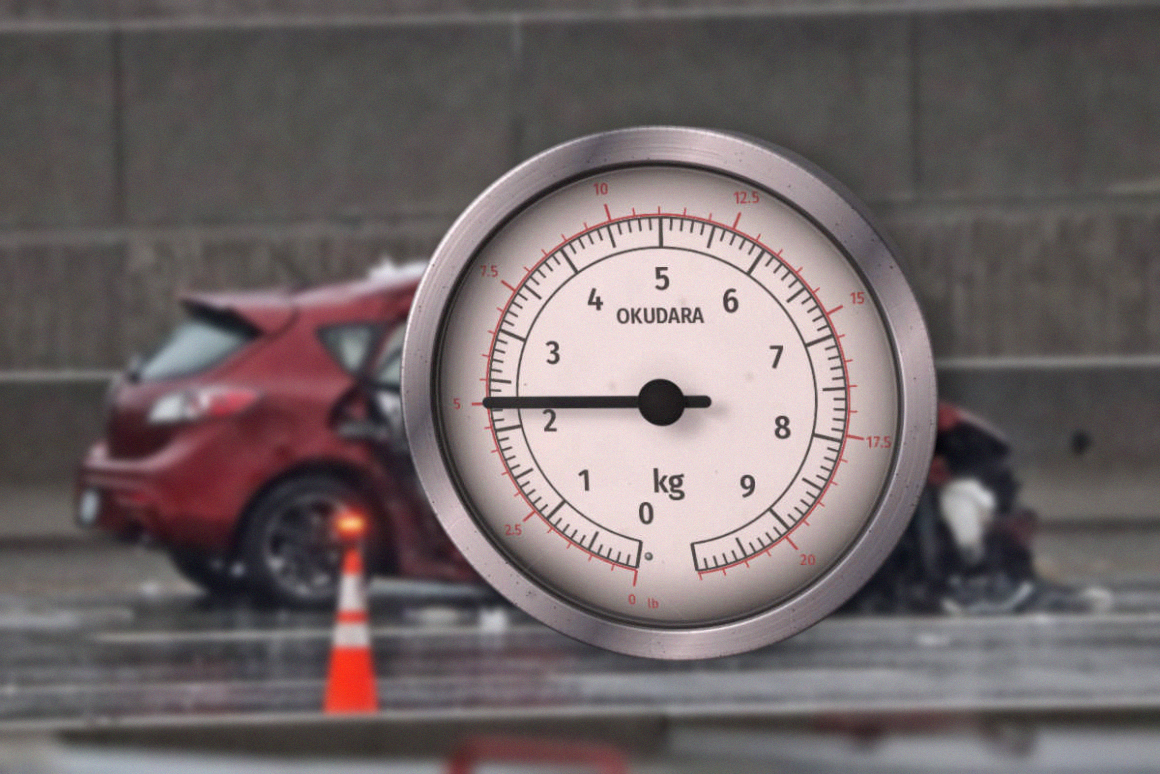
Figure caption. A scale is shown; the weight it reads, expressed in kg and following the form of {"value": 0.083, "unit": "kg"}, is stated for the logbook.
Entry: {"value": 2.3, "unit": "kg"}
